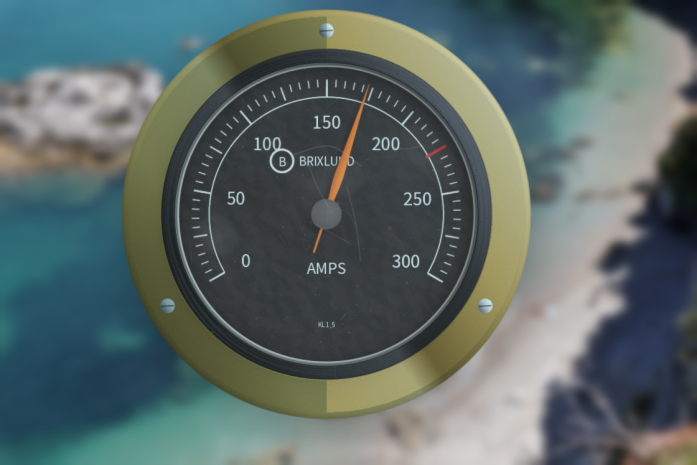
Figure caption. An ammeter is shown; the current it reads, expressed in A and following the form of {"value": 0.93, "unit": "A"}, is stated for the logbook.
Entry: {"value": 172.5, "unit": "A"}
